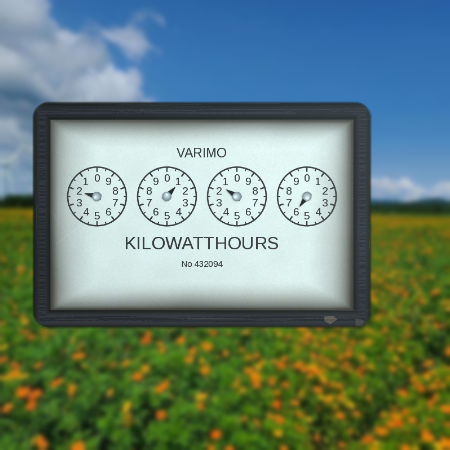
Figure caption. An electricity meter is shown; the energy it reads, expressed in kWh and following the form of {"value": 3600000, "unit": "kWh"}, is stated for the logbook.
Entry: {"value": 2116, "unit": "kWh"}
